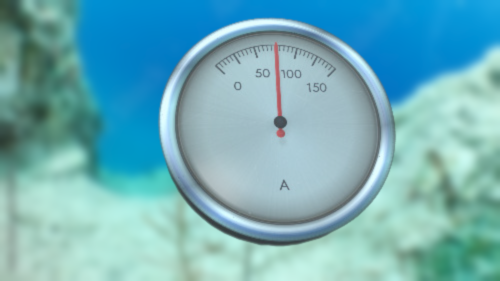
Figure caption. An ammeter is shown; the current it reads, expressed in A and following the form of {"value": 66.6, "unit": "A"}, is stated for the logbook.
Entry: {"value": 75, "unit": "A"}
